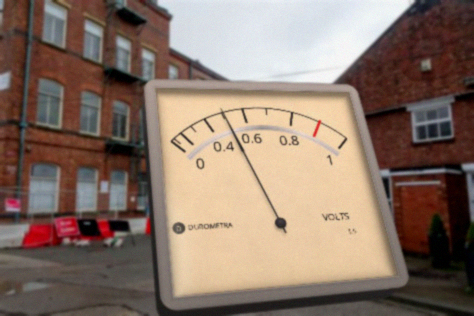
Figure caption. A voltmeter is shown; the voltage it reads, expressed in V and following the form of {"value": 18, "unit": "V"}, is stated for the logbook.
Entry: {"value": 0.5, "unit": "V"}
